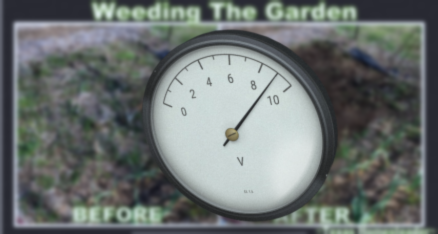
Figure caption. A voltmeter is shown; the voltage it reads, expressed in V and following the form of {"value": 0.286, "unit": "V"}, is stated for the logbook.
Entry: {"value": 9, "unit": "V"}
